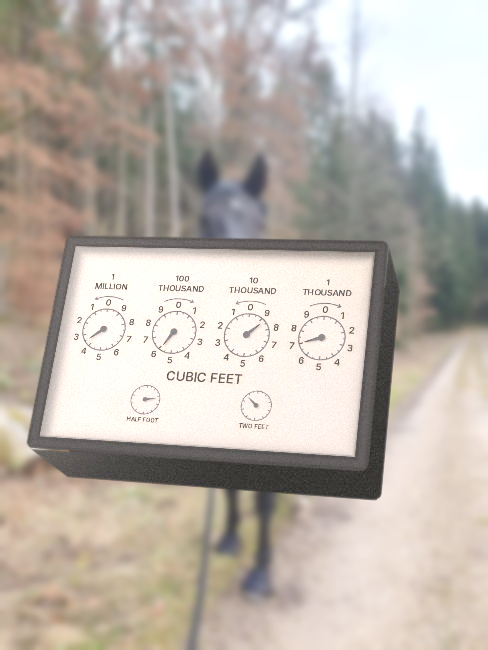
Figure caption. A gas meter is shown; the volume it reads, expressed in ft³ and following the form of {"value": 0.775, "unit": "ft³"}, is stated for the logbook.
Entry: {"value": 358700, "unit": "ft³"}
